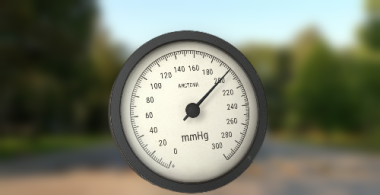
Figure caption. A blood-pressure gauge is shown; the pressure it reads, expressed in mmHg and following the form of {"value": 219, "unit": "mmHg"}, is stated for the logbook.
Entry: {"value": 200, "unit": "mmHg"}
